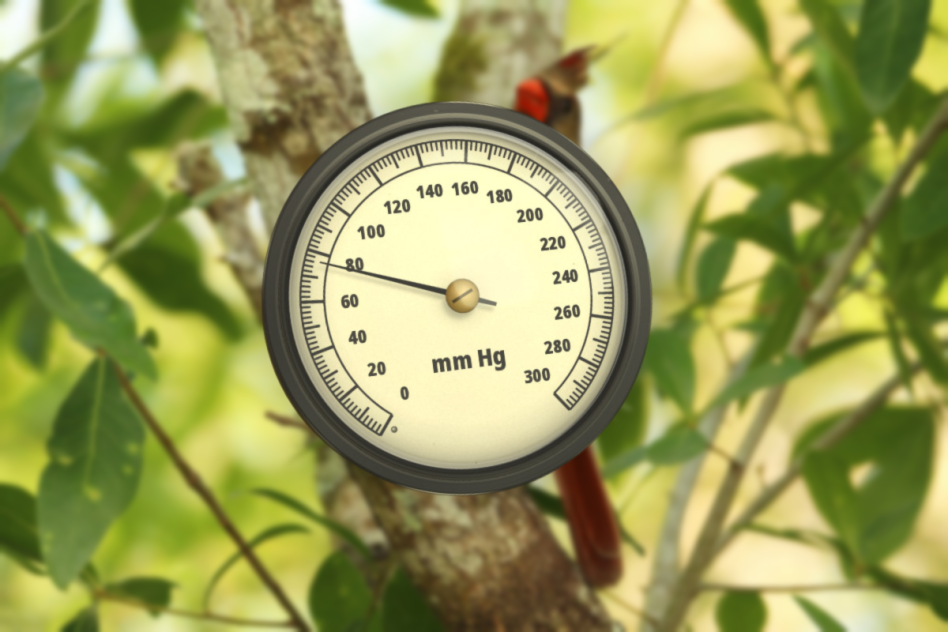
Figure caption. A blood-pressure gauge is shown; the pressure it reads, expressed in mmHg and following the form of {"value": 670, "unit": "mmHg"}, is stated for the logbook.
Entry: {"value": 76, "unit": "mmHg"}
